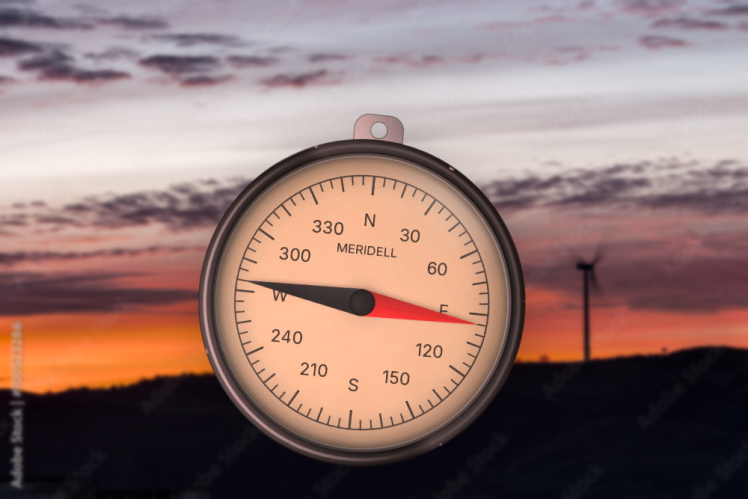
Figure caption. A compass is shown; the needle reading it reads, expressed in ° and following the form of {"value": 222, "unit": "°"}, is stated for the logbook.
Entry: {"value": 95, "unit": "°"}
